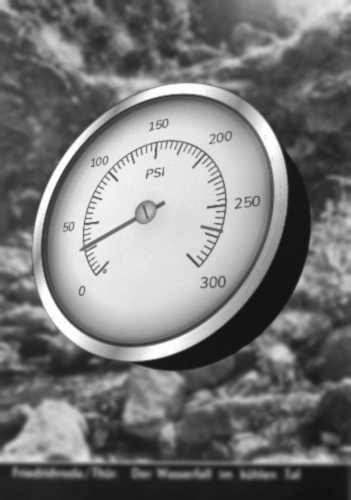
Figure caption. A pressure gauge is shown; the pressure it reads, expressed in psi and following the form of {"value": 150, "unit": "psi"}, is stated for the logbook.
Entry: {"value": 25, "unit": "psi"}
